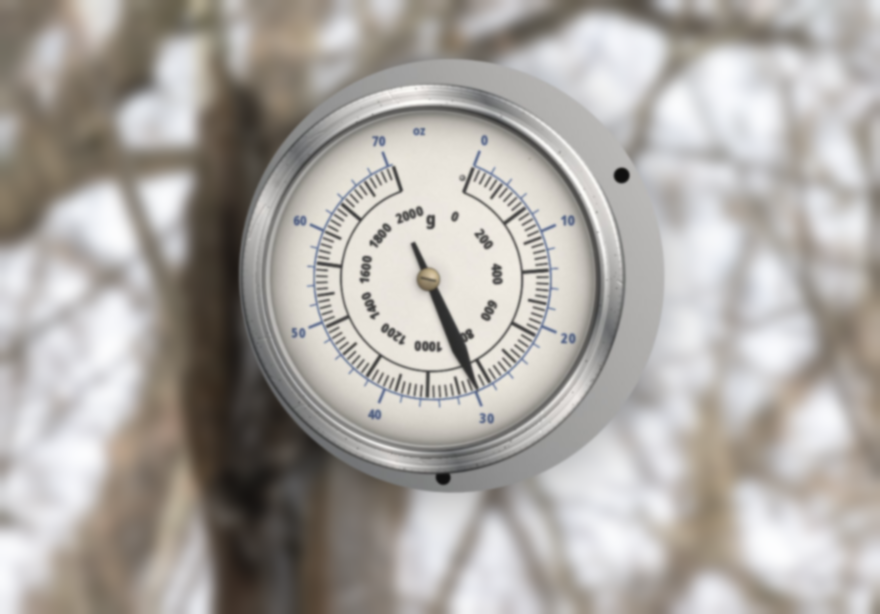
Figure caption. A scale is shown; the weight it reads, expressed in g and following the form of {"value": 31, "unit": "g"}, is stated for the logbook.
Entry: {"value": 840, "unit": "g"}
